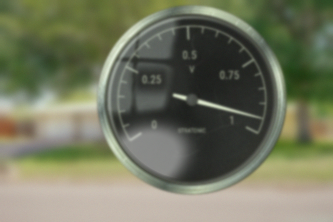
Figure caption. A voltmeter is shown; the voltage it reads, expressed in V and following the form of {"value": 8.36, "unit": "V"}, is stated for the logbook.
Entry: {"value": 0.95, "unit": "V"}
